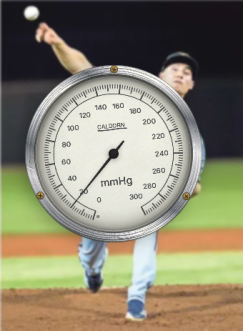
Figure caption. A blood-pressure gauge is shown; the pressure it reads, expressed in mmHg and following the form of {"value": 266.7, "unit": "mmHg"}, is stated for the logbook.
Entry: {"value": 20, "unit": "mmHg"}
